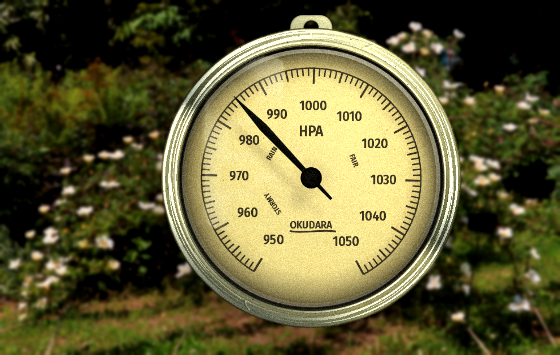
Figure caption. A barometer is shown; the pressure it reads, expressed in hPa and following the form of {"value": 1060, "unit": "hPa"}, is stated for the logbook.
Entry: {"value": 985, "unit": "hPa"}
